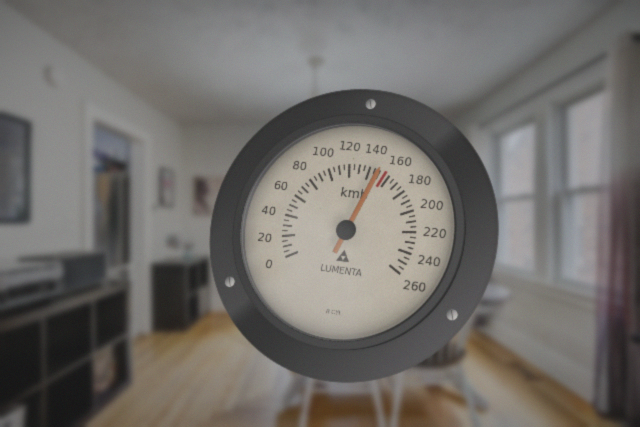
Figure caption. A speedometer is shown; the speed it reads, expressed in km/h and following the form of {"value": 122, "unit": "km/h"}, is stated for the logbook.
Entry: {"value": 150, "unit": "km/h"}
